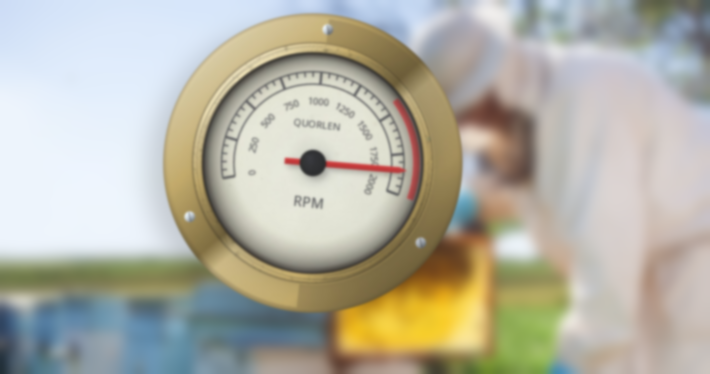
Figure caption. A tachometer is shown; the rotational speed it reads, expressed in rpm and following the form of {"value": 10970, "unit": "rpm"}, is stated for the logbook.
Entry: {"value": 1850, "unit": "rpm"}
